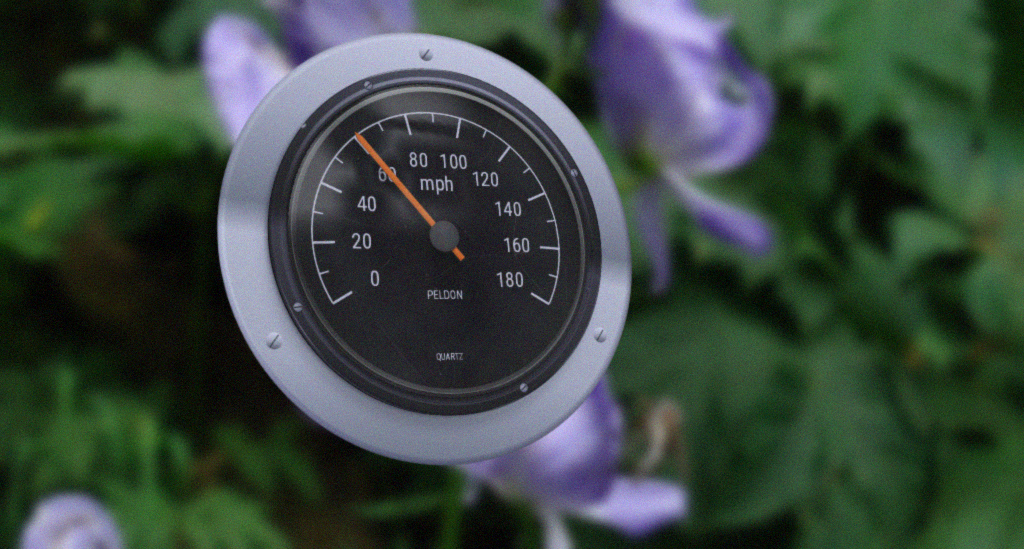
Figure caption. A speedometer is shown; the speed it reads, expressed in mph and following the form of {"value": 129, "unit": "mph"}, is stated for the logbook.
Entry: {"value": 60, "unit": "mph"}
